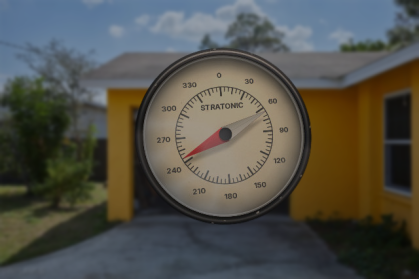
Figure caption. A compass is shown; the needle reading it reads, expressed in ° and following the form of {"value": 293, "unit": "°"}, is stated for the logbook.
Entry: {"value": 245, "unit": "°"}
